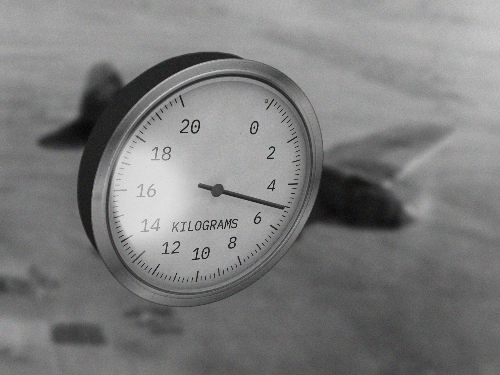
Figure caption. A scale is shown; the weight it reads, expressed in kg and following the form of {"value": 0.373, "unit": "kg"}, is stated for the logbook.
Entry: {"value": 5, "unit": "kg"}
